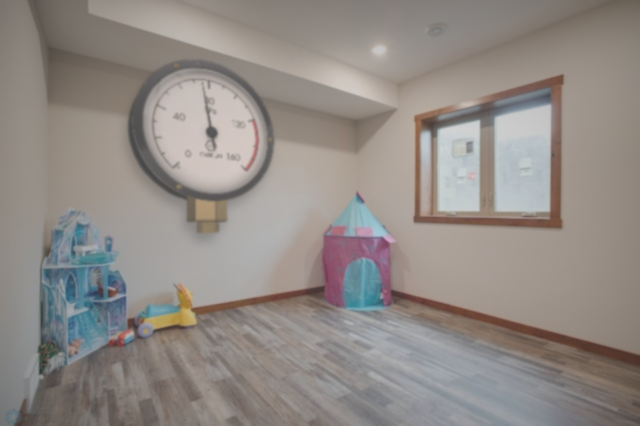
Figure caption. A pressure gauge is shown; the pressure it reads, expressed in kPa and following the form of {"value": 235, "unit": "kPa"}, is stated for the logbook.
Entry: {"value": 75, "unit": "kPa"}
